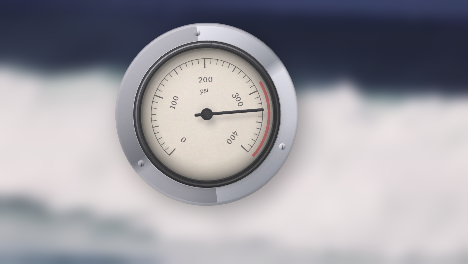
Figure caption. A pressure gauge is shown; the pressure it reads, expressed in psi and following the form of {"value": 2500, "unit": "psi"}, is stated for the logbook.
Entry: {"value": 330, "unit": "psi"}
